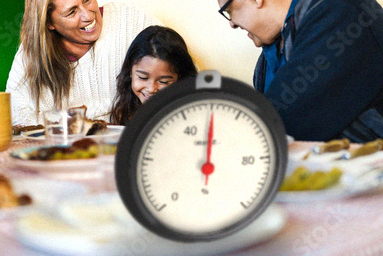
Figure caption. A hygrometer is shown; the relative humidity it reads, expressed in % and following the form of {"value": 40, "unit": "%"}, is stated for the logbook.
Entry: {"value": 50, "unit": "%"}
